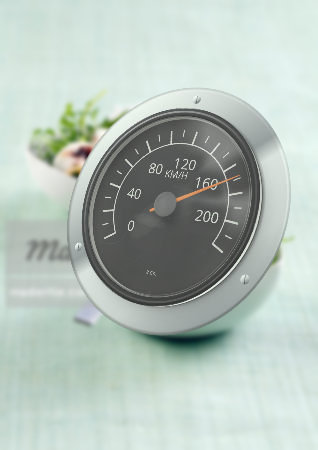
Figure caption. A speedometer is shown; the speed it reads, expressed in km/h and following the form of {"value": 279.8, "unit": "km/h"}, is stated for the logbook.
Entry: {"value": 170, "unit": "km/h"}
